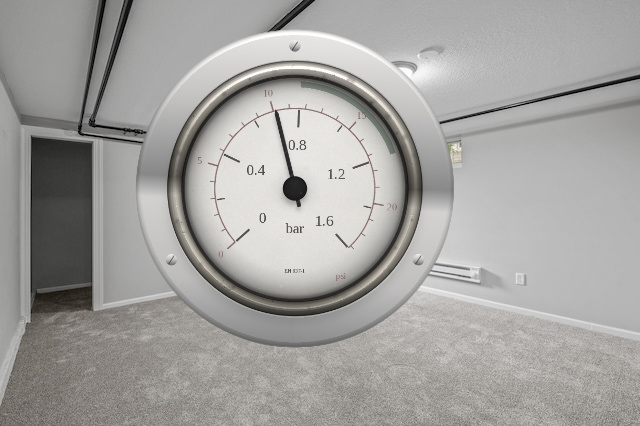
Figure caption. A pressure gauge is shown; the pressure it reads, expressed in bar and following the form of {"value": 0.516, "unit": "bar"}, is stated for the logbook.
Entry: {"value": 0.7, "unit": "bar"}
